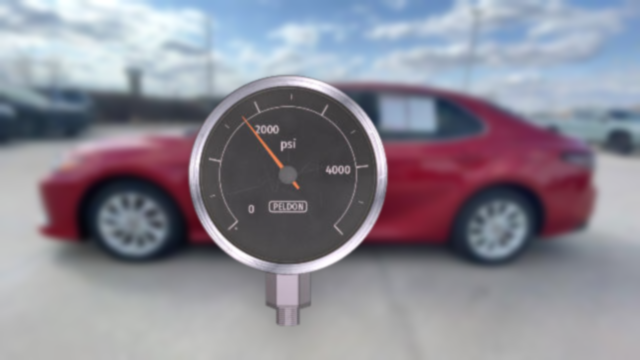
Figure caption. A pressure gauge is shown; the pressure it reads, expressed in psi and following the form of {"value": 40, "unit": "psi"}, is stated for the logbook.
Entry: {"value": 1750, "unit": "psi"}
